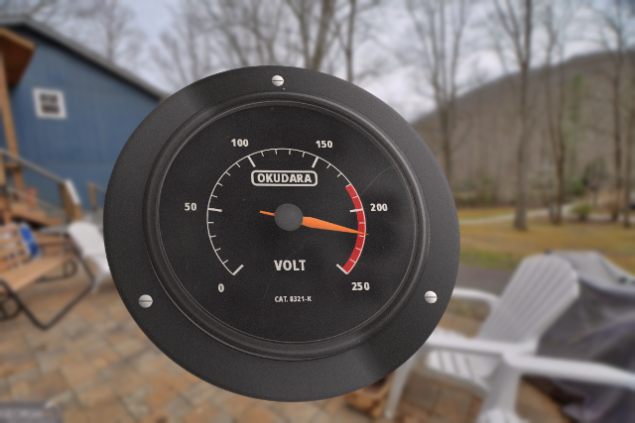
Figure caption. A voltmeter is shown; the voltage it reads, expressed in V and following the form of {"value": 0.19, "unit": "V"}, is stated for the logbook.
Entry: {"value": 220, "unit": "V"}
